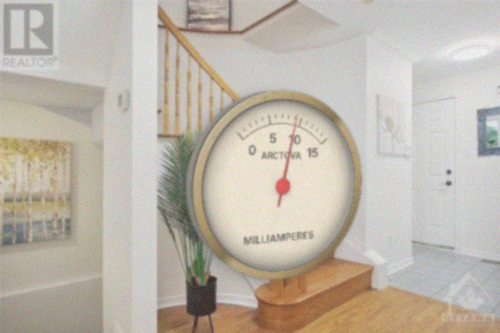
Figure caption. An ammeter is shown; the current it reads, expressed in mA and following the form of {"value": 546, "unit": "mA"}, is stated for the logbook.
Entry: {"value": 9, "unit": "mA"}
